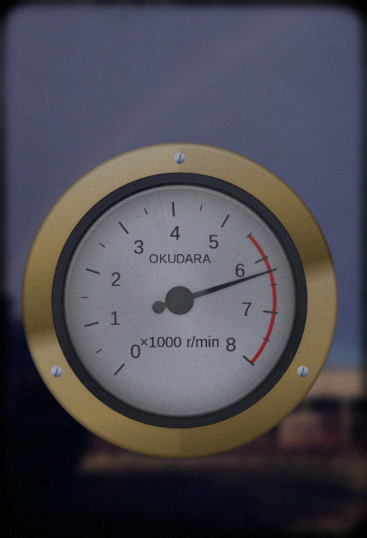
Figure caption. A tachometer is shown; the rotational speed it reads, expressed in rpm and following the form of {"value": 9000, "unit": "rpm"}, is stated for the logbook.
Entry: {"value": 6250, "unit": "rpm"}
